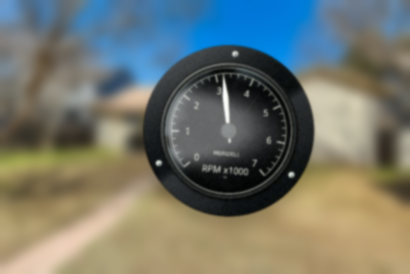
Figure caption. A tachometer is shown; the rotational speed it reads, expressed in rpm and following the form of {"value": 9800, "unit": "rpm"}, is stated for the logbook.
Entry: {"value": 3200, "unit": "rpm"}
